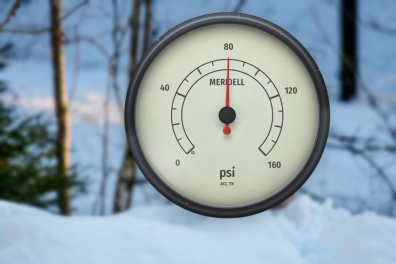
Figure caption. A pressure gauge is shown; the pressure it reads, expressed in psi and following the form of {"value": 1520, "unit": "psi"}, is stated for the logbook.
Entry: {"value": 80, "unit": "psi"}
